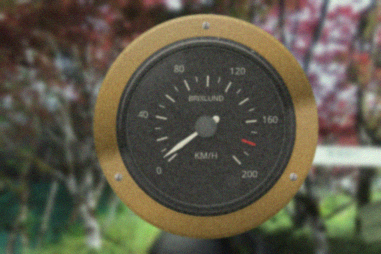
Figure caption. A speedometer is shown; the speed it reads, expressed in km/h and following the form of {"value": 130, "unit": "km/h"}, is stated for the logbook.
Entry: {"value": 5, "unit": "km/h"}
